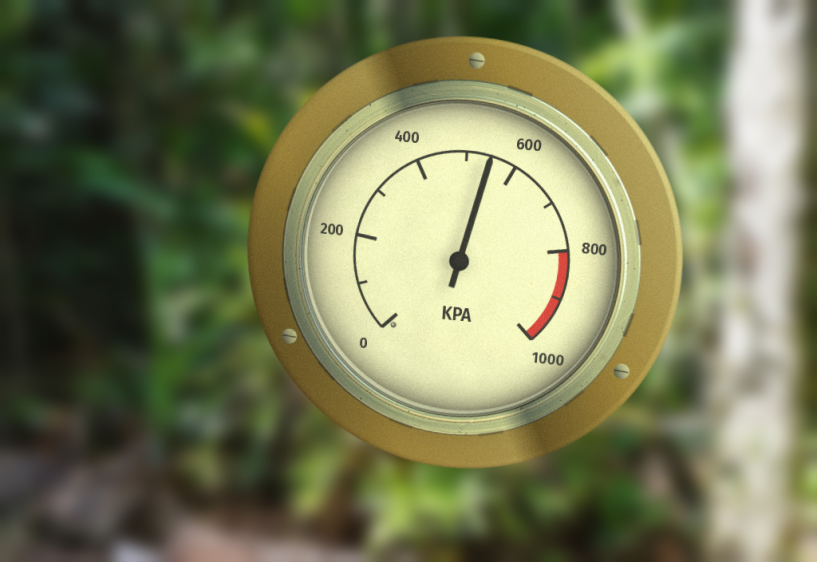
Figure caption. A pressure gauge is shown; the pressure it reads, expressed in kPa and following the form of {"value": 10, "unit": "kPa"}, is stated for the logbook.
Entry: {"value": 550, "unit": "kPa"}
